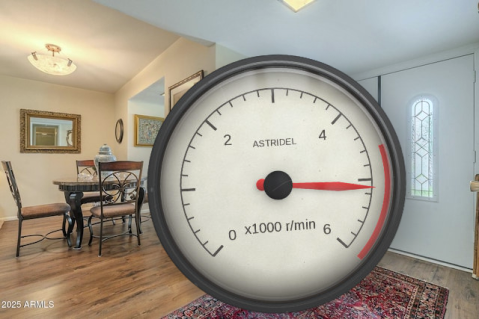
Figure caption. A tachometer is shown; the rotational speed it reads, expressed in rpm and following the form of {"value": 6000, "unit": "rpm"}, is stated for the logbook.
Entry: {"value": 5100, "unit": "rpm"}
